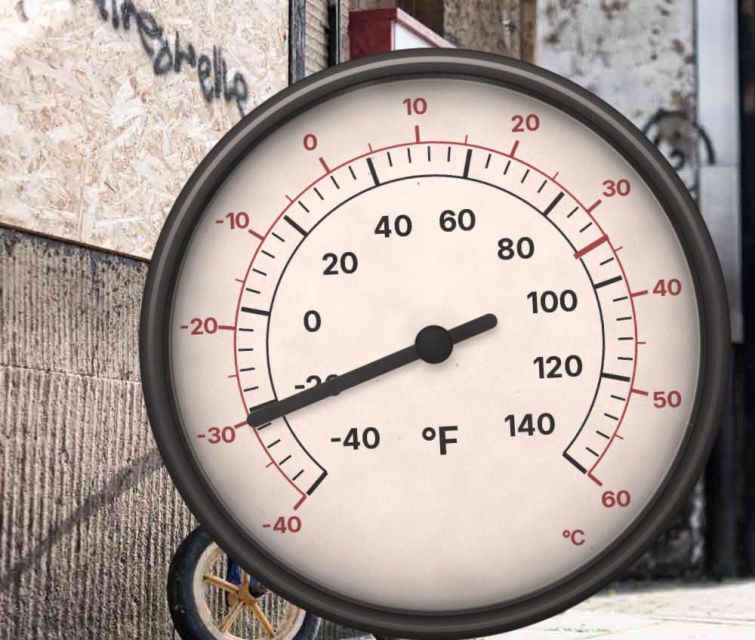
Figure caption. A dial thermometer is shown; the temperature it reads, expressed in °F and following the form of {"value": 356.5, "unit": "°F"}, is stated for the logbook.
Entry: {"value": -22, "unit": "°F"}
